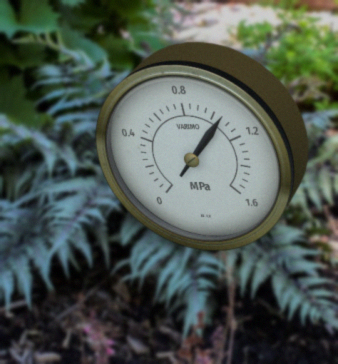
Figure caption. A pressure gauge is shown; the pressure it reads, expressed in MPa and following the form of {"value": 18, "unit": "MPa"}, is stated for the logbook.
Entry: {"value": 1.05, "unit": "MPa"}
